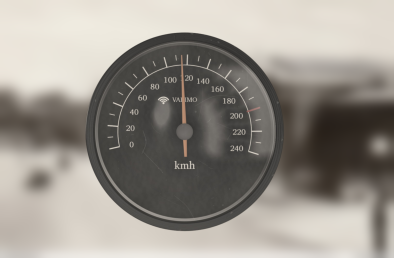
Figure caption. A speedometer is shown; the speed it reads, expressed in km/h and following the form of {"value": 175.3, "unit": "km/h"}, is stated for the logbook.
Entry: {"value": 115, "unit": "km/h"}
